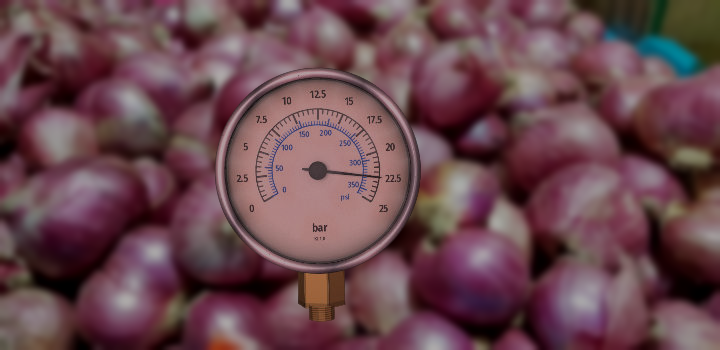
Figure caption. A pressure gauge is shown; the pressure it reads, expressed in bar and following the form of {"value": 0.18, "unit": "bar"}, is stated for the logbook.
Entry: {"value": 22.5, "unit": "bar"}
